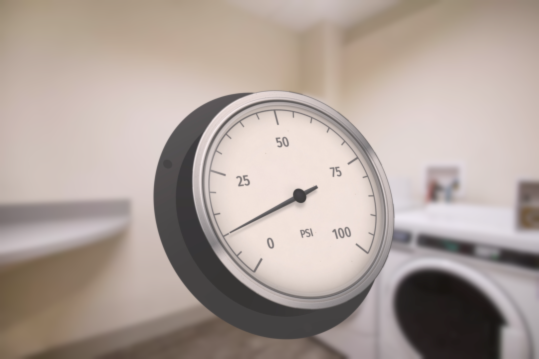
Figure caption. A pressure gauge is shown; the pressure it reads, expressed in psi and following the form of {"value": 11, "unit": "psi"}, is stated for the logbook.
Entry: {"value": 10, "unit": "psi"}
